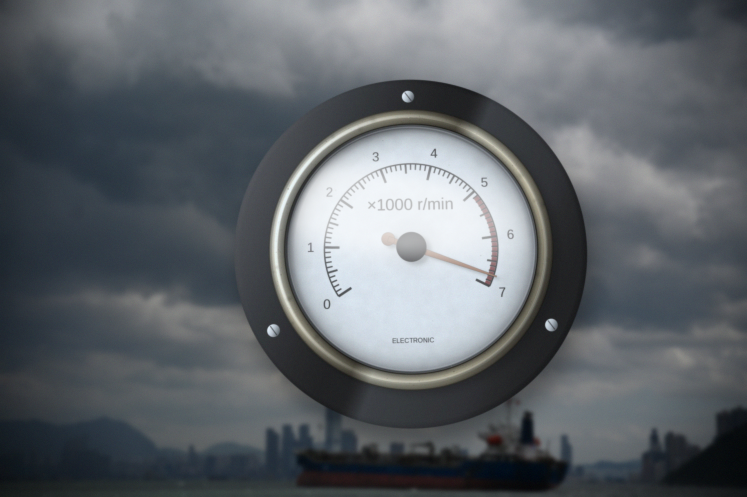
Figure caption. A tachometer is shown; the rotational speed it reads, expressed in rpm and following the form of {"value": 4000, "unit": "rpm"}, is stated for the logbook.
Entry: {"value": 6800, "unit": "rpm"}
